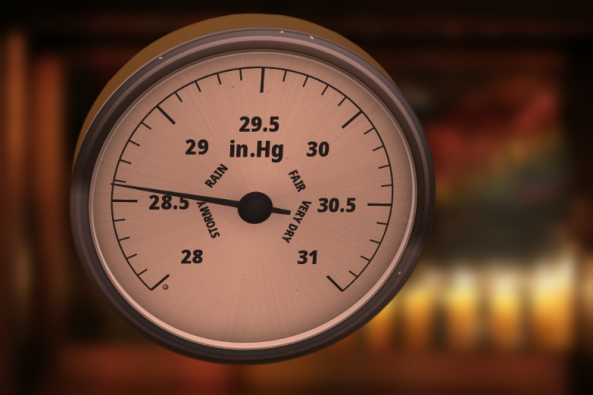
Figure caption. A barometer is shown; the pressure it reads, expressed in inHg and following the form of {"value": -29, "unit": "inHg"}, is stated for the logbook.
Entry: {"value": 28.6, "unit": "inHg"}
